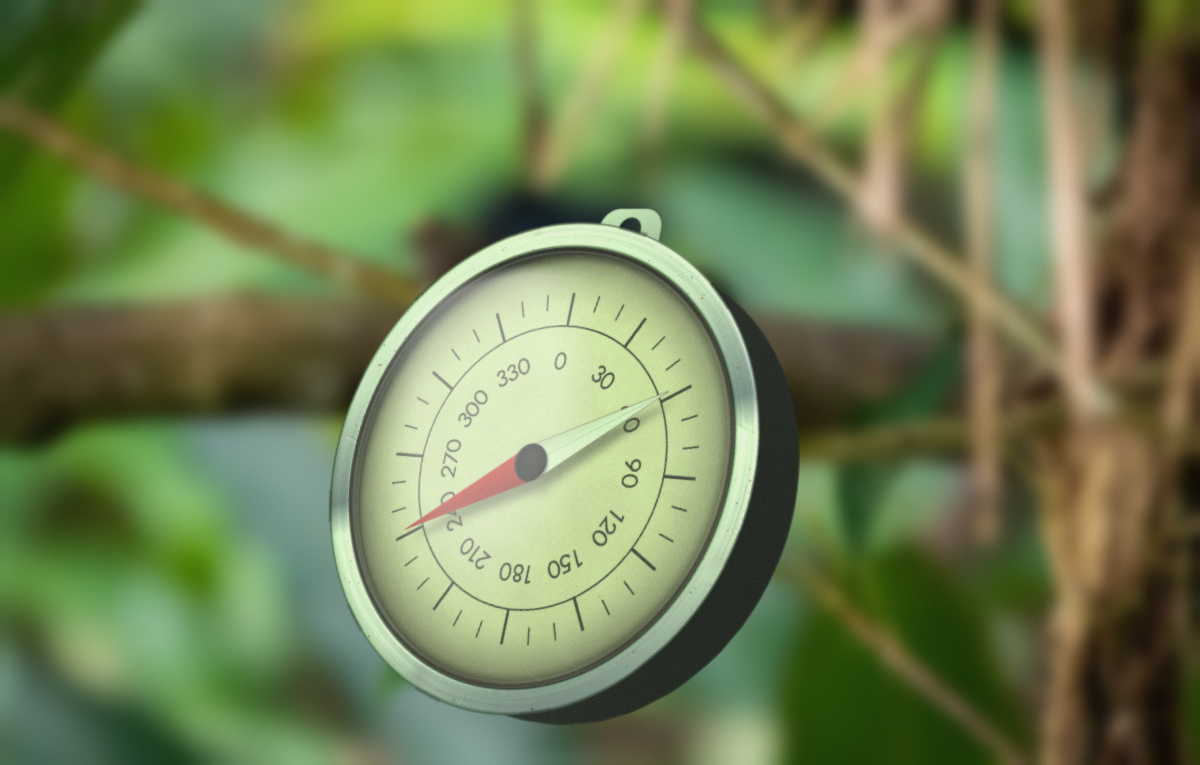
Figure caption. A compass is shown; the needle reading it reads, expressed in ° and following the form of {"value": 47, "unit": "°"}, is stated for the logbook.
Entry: {"value": 240, "unit": "°"}
